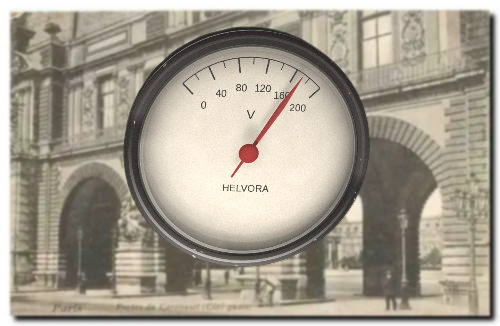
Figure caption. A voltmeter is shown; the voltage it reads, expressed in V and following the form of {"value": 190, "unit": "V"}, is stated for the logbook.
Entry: {"value": 170, "unit": "V"}
